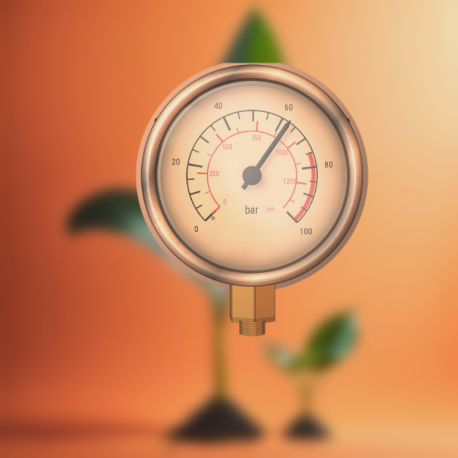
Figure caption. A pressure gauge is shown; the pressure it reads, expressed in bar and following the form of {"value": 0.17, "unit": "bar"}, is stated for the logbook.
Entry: {"value": 62.5, "unit": "bar"}
